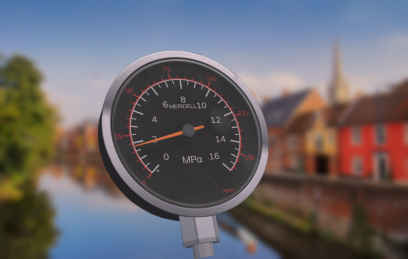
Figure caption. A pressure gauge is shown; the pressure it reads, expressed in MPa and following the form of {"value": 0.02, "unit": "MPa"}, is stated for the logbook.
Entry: {"value": 1.75, "unit": "MPa"}
